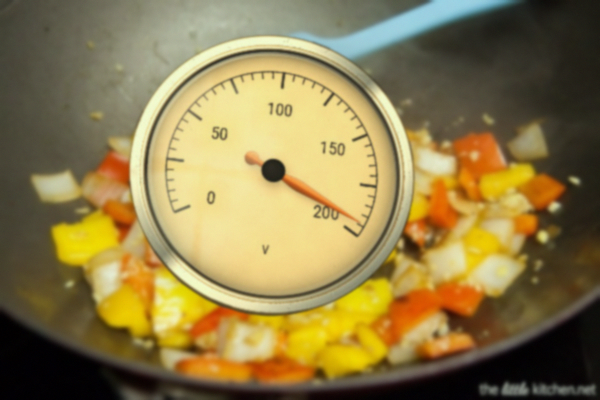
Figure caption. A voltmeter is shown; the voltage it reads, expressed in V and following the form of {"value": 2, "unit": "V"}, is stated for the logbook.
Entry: {"value": 195, "unit": "V"}
